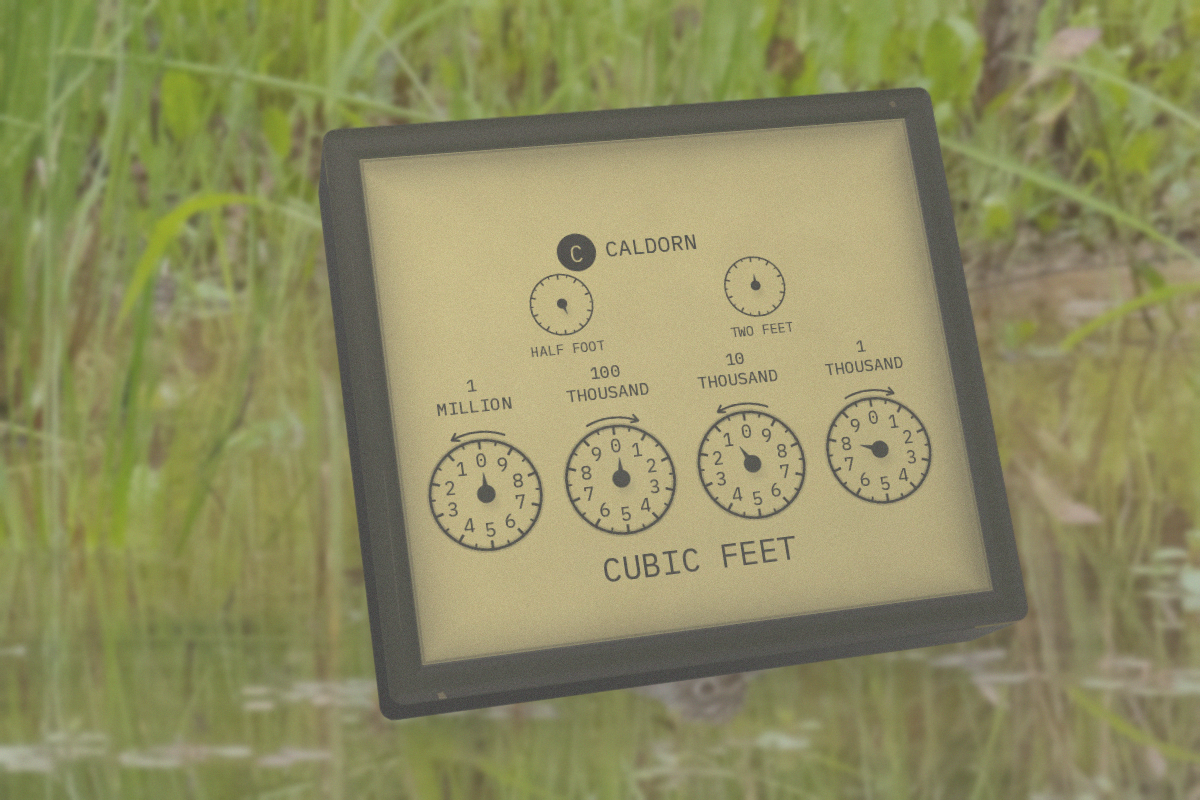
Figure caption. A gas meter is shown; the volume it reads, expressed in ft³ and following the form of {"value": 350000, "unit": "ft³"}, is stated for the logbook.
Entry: {"value": 800, "unit": "ft³"}
